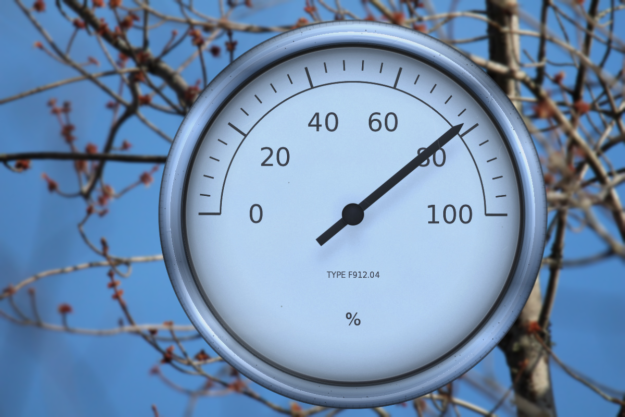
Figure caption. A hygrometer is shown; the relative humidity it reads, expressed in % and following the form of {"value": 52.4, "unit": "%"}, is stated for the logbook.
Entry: {"value": 78, "unit": "%"}
